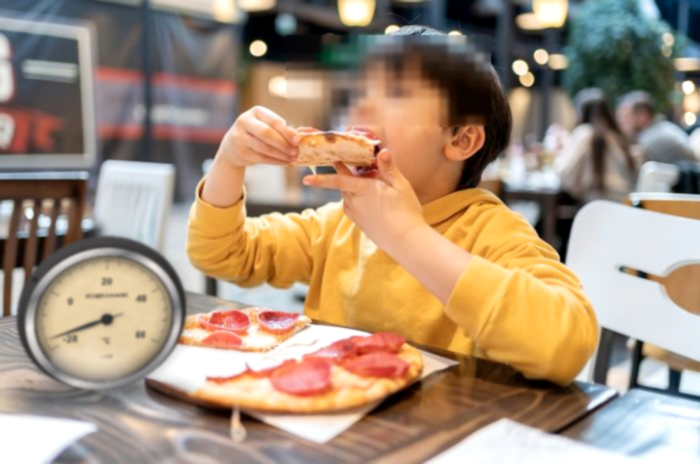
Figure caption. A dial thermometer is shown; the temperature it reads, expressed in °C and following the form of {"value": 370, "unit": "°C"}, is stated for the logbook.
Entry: {"value": -16, "unit": "°C"}
